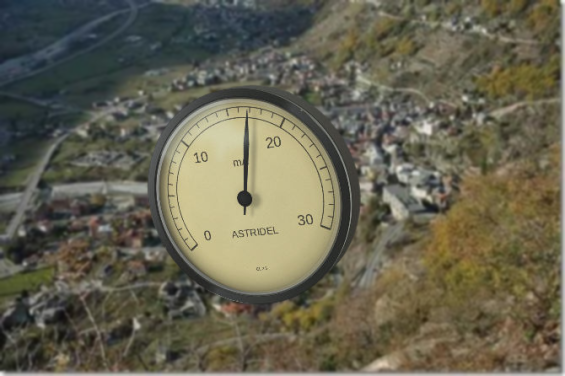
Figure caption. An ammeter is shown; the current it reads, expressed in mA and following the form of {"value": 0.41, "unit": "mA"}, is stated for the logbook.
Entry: {"value": 17, "unit": "mA"}
